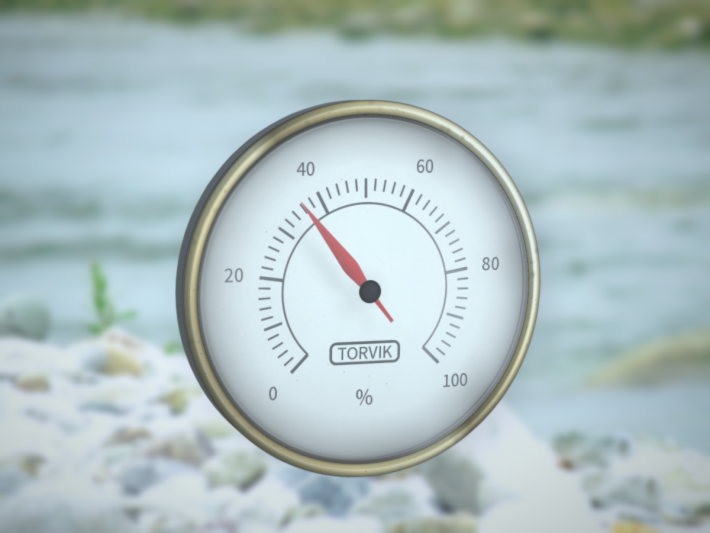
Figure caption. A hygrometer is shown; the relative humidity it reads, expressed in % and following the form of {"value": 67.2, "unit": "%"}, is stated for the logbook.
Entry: {"value": 36, "unit": "%"}
